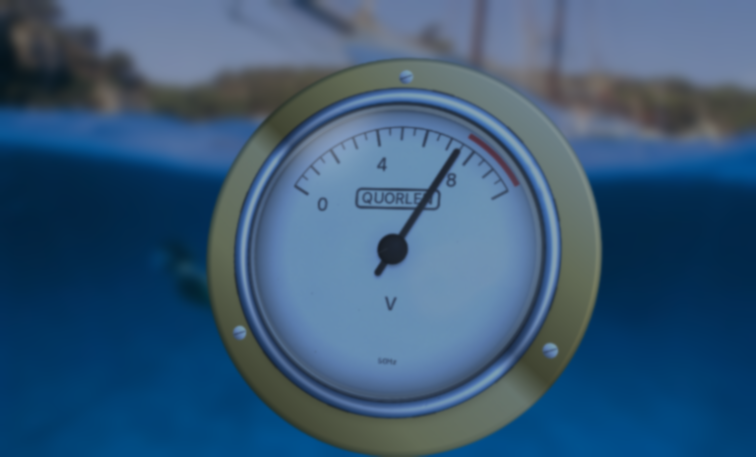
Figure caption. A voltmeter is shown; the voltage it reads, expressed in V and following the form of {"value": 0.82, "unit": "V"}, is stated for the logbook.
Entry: {"value": 7.5, "unit": "V"}
